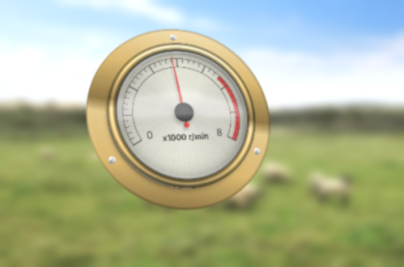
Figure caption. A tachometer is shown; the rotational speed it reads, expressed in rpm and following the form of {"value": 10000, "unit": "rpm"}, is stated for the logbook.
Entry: {"value": 3800, "unit": "rpm"}
